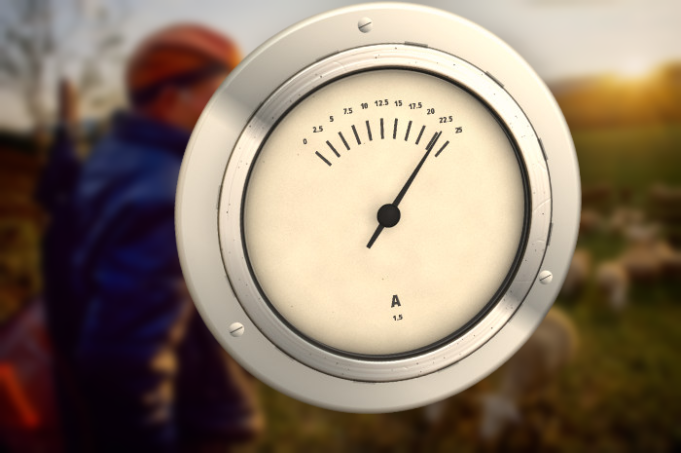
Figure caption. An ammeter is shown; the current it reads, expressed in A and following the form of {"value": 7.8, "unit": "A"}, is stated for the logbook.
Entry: {"value": 22.5, "unit": "A"}
